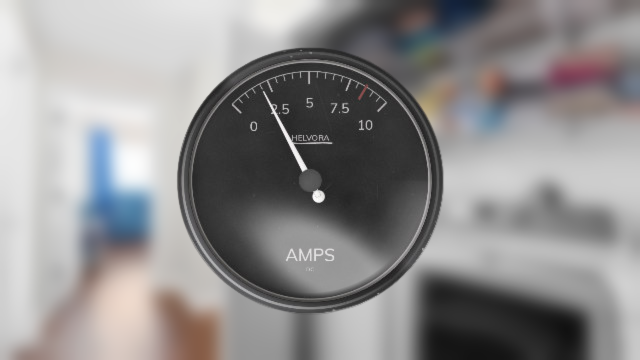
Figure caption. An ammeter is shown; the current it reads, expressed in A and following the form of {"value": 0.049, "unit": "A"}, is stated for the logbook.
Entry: {"value": 2, "unit": "A"}
